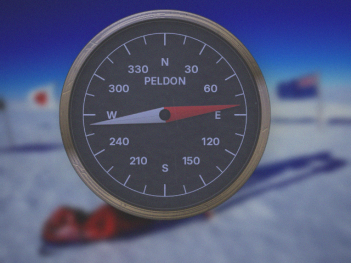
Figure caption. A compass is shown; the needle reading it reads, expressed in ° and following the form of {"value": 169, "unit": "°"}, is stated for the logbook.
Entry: {"value": 82.5, "unit": "°"}
